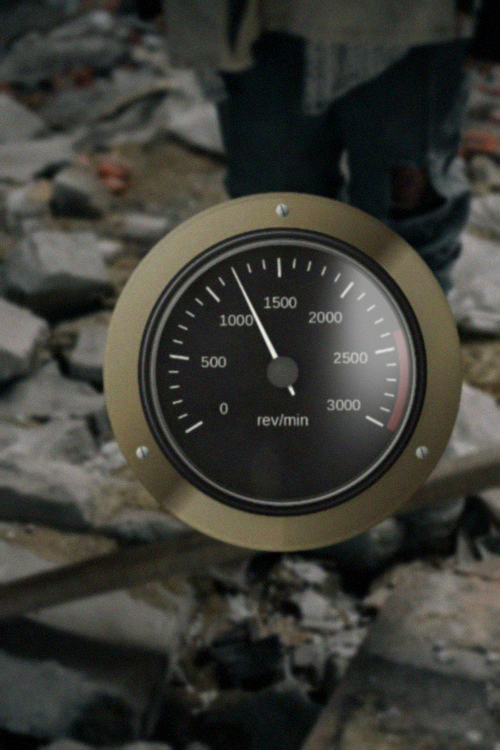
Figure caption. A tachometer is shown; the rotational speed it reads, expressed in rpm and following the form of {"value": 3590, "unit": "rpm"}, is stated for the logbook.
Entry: {"value": 1200, "unit": "rpm"}
